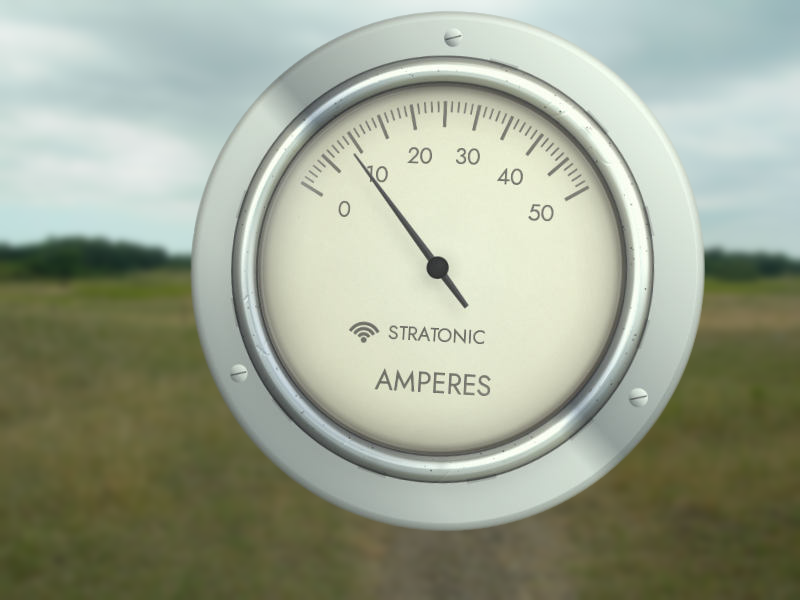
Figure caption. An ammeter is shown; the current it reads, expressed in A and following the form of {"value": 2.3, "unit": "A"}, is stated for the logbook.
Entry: {"value": 9, "unit": "A"}
